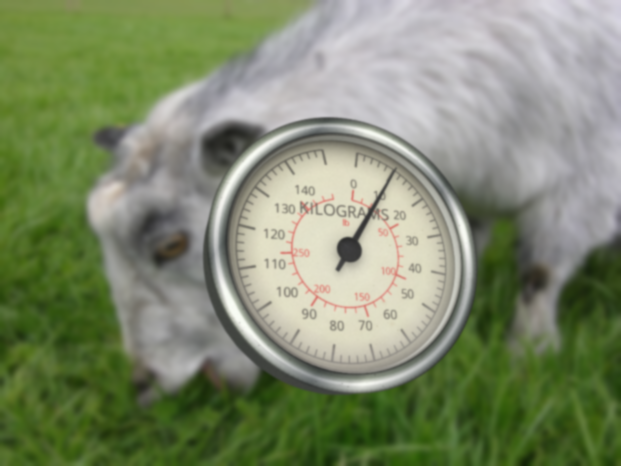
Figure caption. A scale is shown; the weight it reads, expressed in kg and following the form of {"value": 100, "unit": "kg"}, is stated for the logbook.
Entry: {"value": 10, "unit": "kg"}
